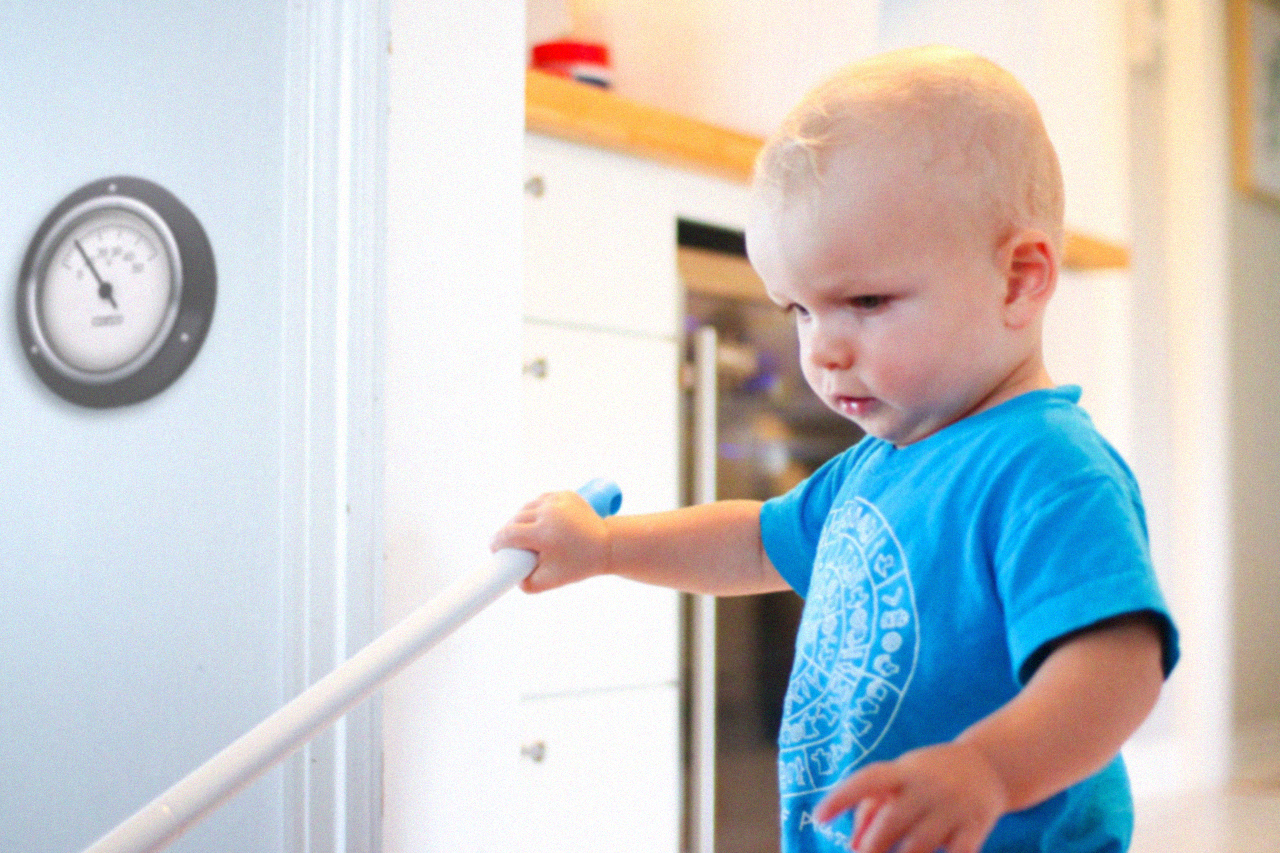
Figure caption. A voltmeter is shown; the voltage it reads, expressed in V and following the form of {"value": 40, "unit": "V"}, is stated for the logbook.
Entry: {"value": 10, "unit": "V"}
